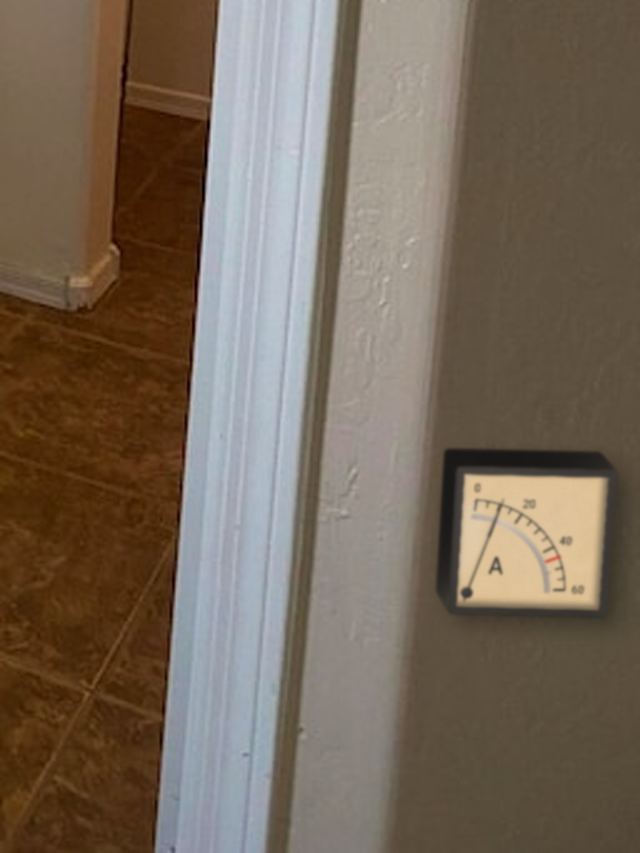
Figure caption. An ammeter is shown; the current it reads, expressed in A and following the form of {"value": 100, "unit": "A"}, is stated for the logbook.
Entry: {"value": 10, "unit": "A"}
